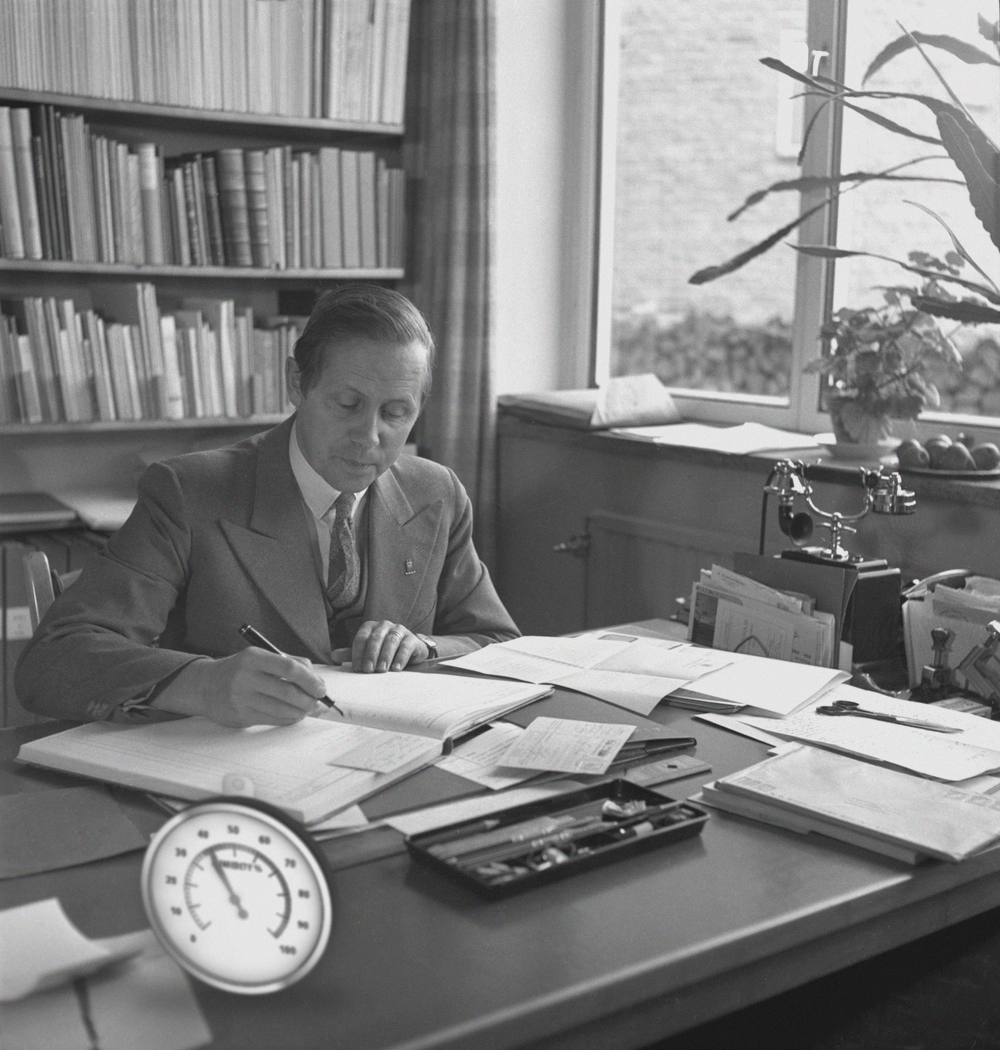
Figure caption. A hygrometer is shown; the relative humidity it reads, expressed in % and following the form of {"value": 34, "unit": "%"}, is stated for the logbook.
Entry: {"value": 40, "unit": "%"}
